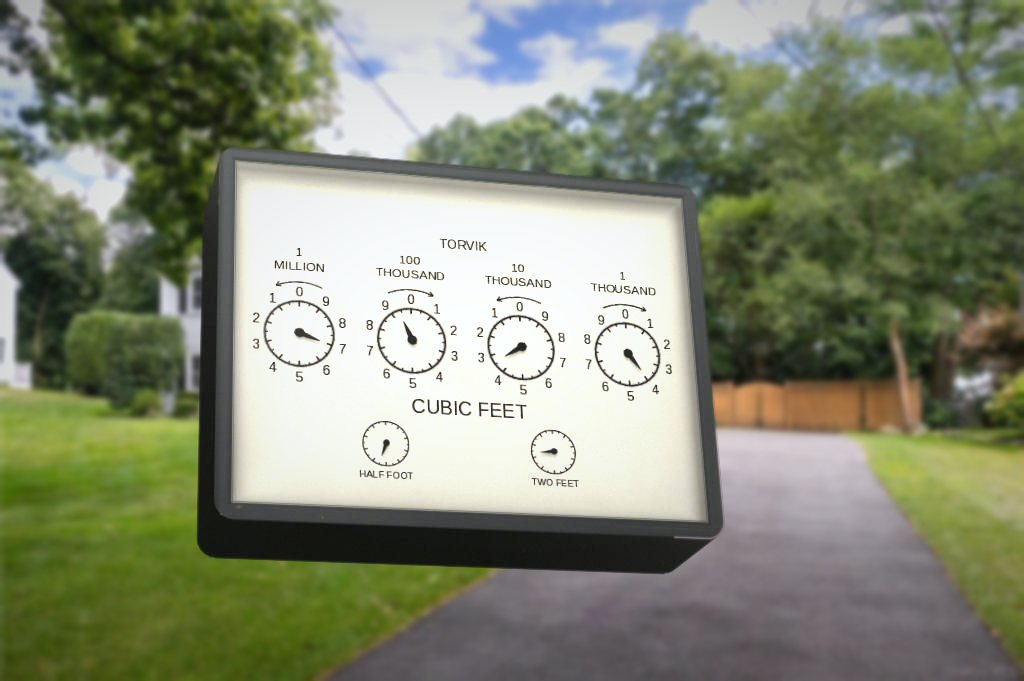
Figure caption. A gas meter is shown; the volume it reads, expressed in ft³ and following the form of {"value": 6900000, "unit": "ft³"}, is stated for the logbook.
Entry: {"value": 693400, "unit": "ft³"}
